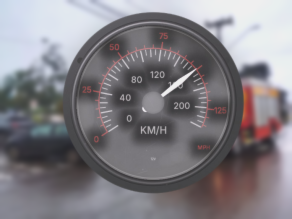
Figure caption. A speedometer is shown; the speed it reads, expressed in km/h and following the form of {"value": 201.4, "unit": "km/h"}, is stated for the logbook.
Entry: {"value": 160, "unit": "km/h"}
